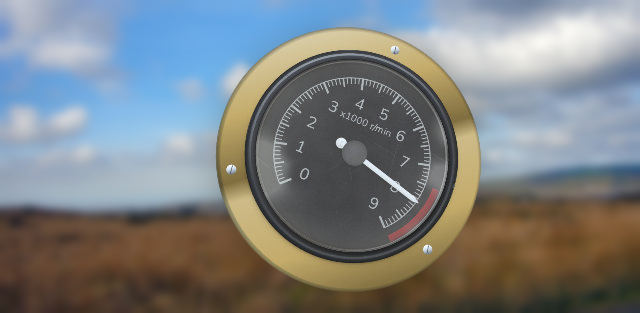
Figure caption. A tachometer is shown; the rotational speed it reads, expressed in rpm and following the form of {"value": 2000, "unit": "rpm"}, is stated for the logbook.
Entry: {"value": 8000, "unit": "rpm"}
